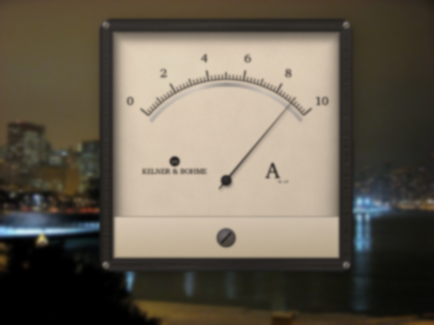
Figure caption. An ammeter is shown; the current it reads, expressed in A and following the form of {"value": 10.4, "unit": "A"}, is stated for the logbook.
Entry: {"value": 9, "unit": "A"}
